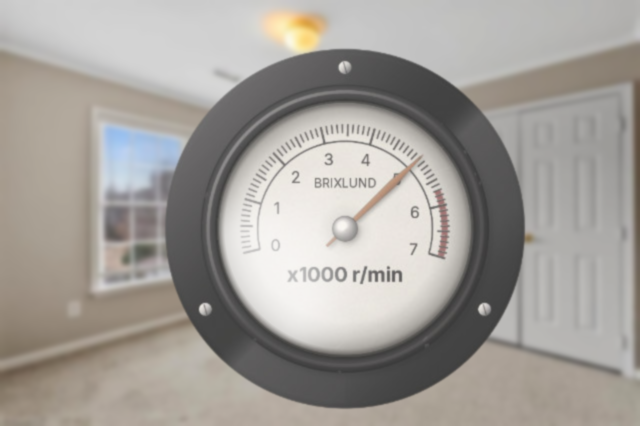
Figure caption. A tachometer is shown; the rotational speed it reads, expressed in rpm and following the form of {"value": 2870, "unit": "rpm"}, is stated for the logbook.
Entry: {"value": 5000, "unit": "rpm"}
